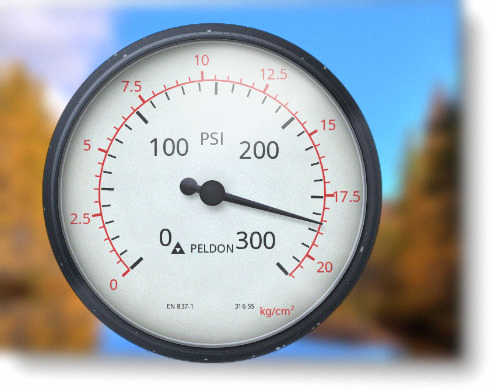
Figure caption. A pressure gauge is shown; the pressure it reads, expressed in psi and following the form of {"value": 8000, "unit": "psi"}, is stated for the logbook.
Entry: {"value": 265, "unit": "psi"}
